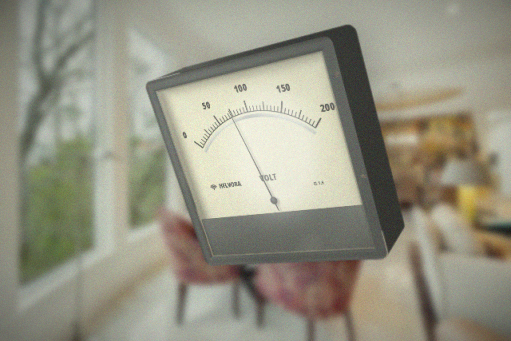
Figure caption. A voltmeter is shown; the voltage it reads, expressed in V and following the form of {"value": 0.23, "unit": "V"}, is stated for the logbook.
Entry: {"value": 75, "unit": "V"}
